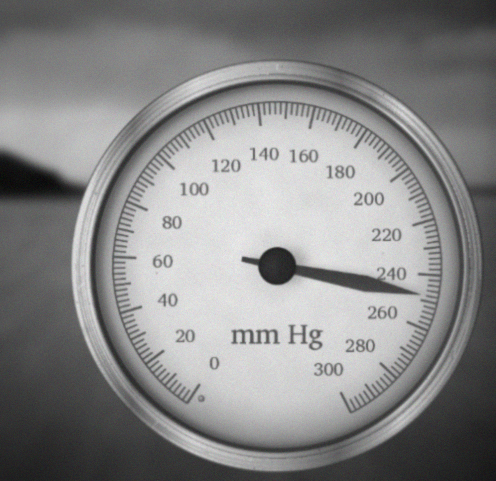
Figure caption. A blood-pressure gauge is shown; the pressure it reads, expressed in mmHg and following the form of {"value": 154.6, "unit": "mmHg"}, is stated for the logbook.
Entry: {"value": 248, "unit": "mmHg"}
